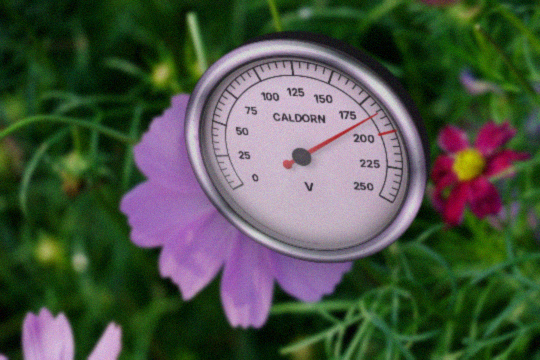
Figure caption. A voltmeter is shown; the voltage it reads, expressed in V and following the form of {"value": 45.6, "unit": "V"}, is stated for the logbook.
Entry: {"value": 185, "unit": "V"}
